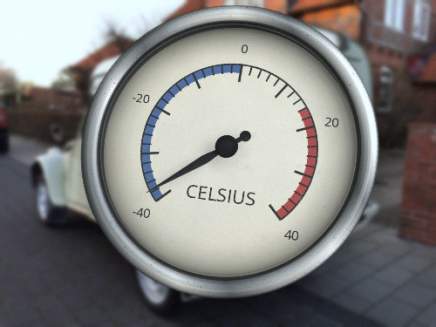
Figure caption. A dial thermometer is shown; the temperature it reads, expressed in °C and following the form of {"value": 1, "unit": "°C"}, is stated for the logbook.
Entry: {"value": -38, "unit": "°C"}
